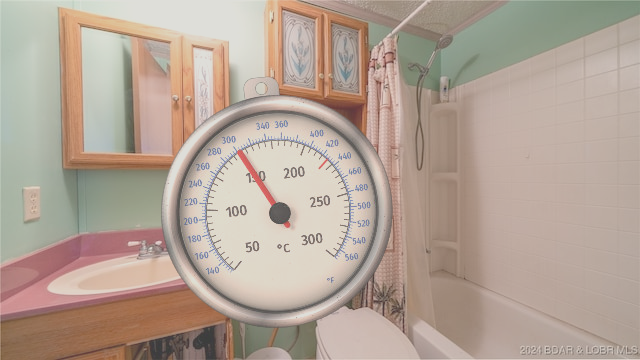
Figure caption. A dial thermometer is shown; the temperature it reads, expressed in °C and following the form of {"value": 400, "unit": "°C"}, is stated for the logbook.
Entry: {"value": 150, "unit": "°C"}
